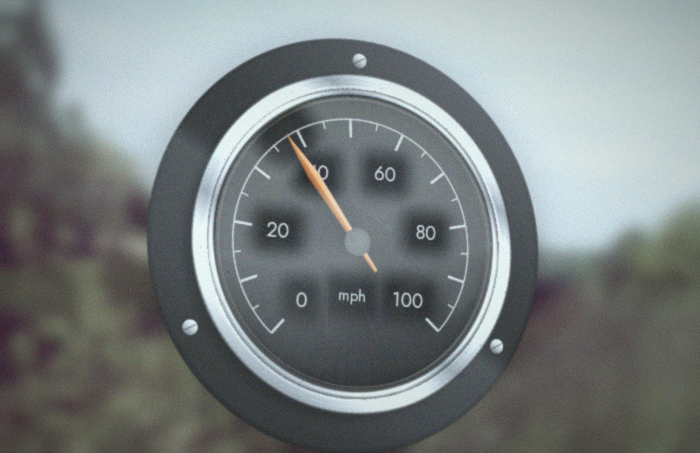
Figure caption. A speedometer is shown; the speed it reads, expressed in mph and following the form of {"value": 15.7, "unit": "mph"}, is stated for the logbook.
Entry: {"value": 37.5, "unit": "mph"}
